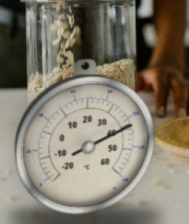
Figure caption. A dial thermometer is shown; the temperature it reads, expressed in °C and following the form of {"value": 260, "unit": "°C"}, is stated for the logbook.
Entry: {"value": 40, "unit": "°C"}
